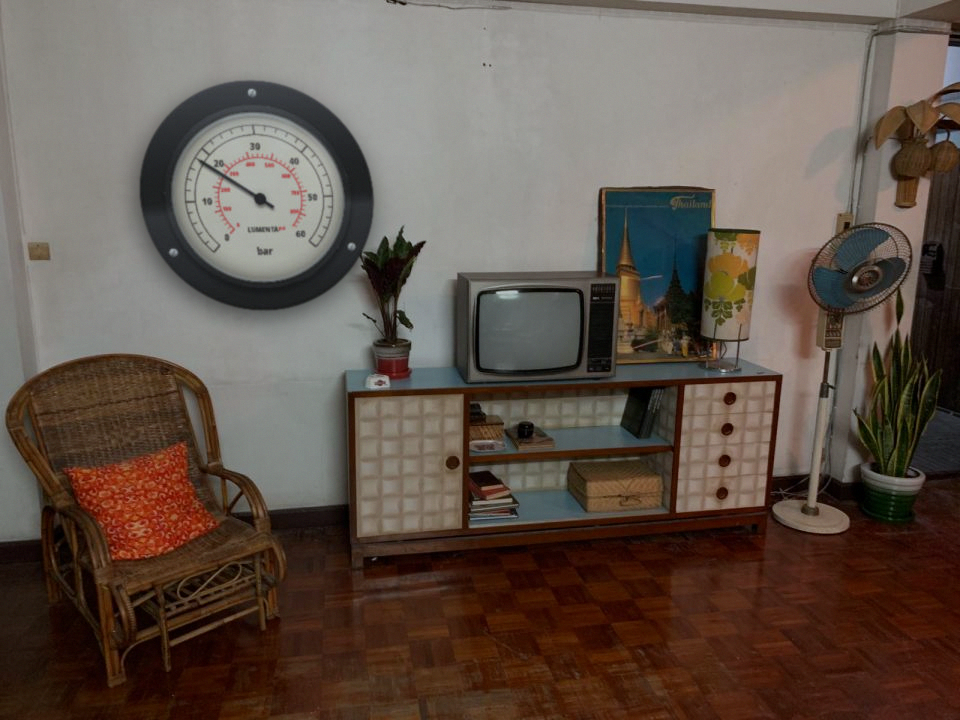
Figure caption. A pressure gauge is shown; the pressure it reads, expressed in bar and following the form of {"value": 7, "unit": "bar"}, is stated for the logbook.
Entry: {"value": 18, "unit": "bar"}
